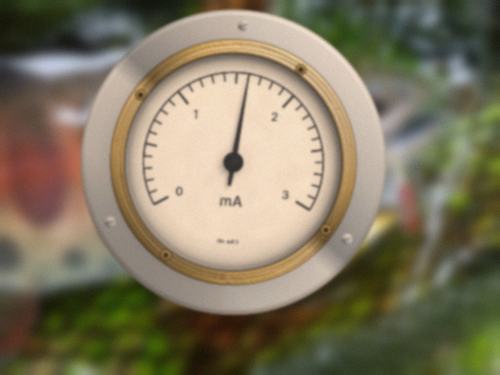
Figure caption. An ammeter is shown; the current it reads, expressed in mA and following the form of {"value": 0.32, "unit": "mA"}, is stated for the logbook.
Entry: {"value": 1.6, "unit": "mA"}
